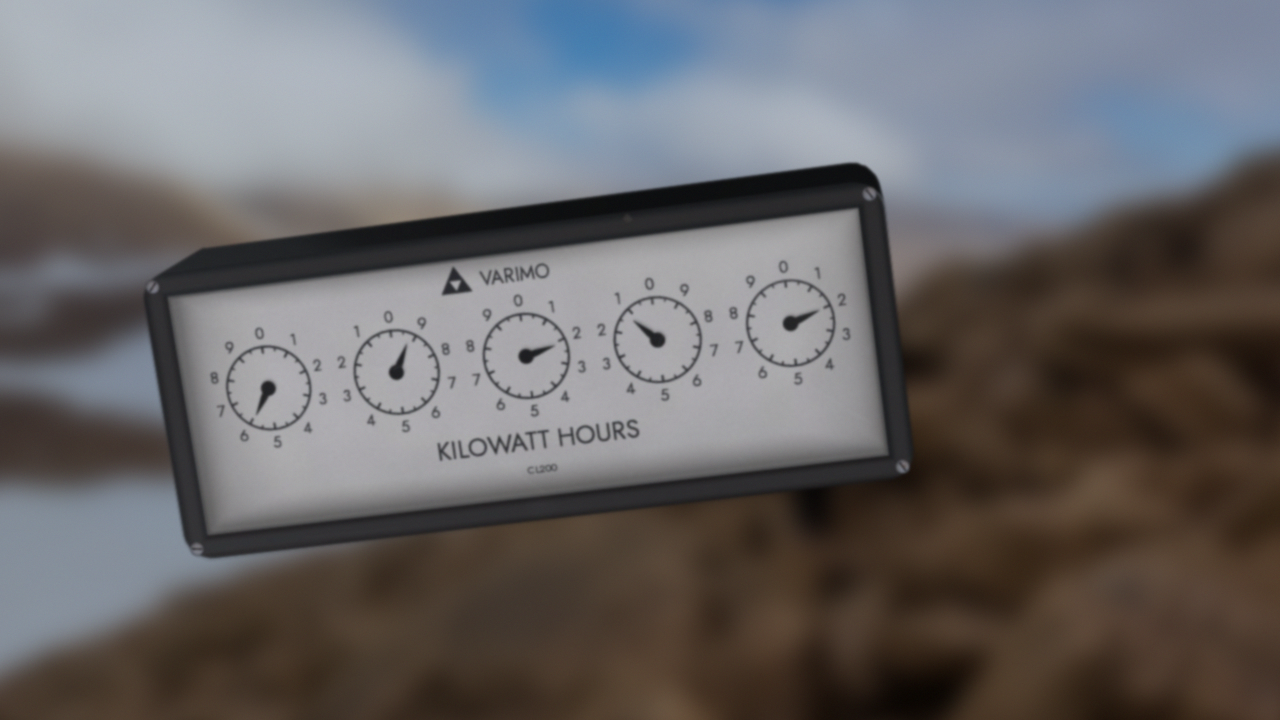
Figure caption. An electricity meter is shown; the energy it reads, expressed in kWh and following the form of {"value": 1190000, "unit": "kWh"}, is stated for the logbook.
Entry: {"value": 59212, "unit": "kWh"}
